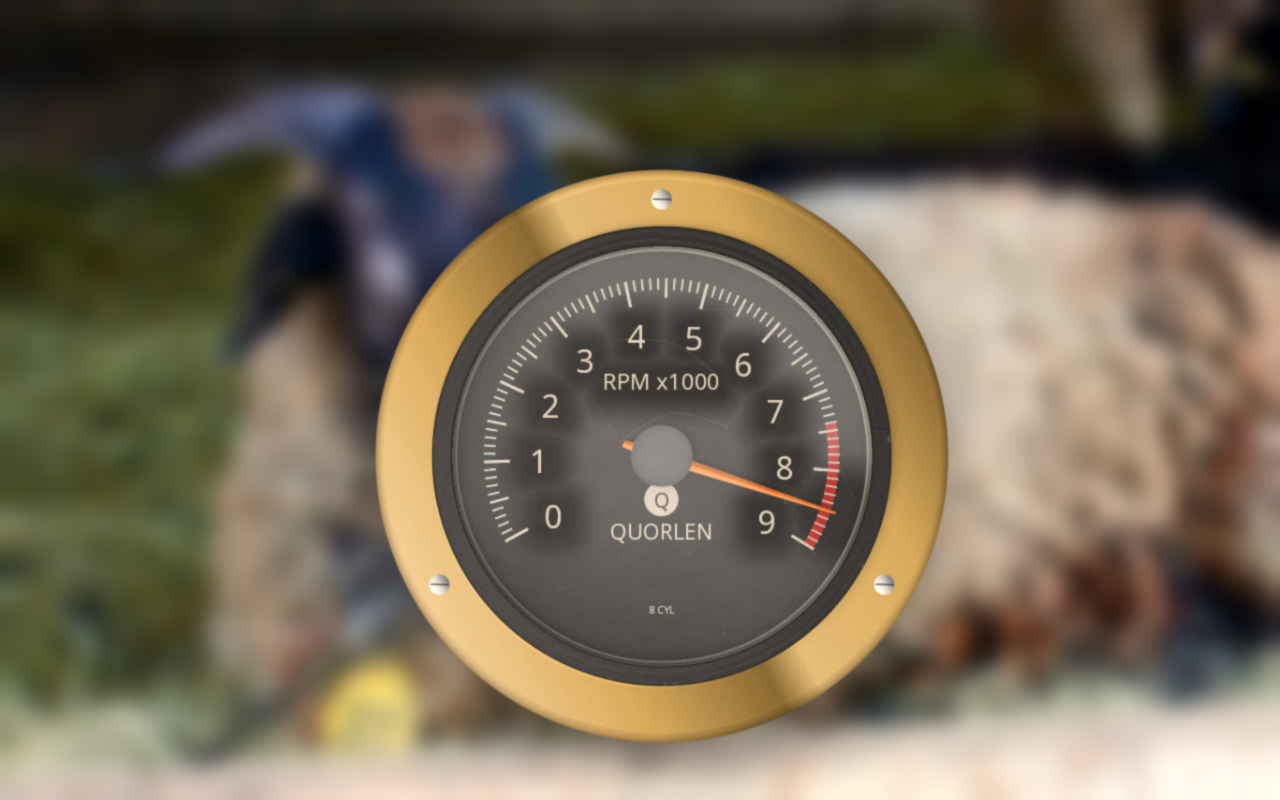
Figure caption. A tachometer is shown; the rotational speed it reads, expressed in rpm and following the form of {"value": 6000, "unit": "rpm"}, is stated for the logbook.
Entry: {"value": 8500, "unit": "rpm"}
